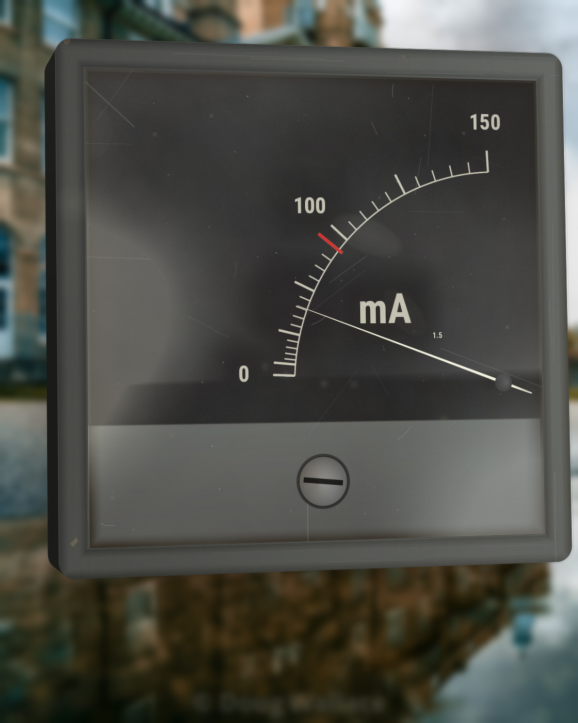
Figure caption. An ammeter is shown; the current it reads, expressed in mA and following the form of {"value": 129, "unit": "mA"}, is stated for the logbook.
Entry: {"value": 65, "unit": "mA"}
